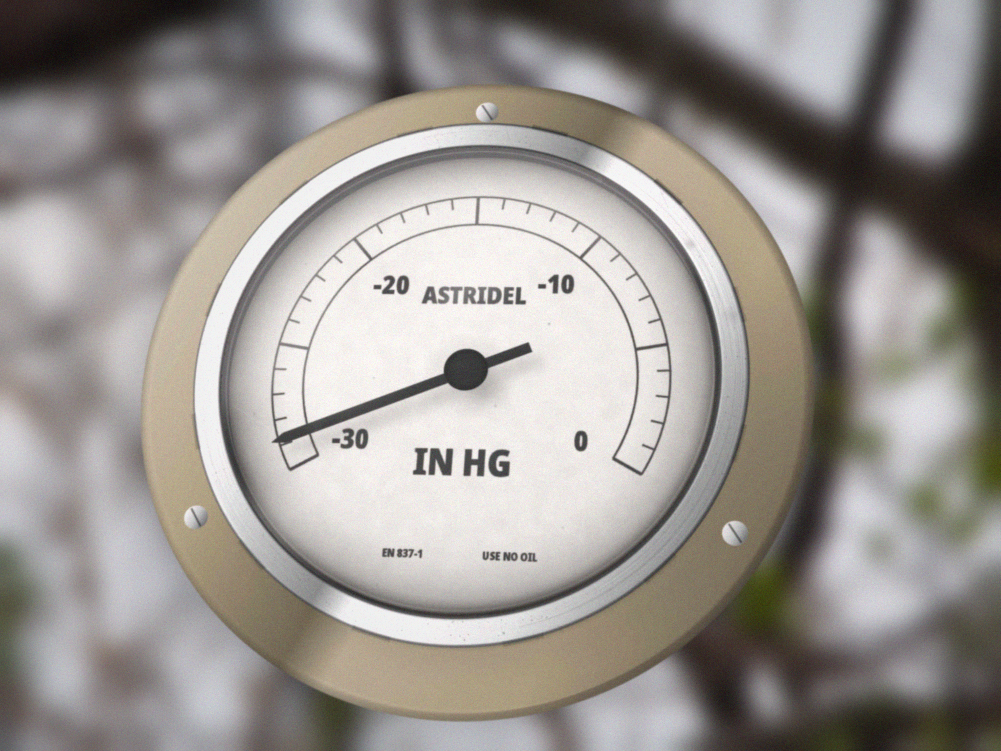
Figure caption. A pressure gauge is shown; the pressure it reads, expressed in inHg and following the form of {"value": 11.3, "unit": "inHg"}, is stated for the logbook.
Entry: {"value": -29, "unit": "inHg"}
